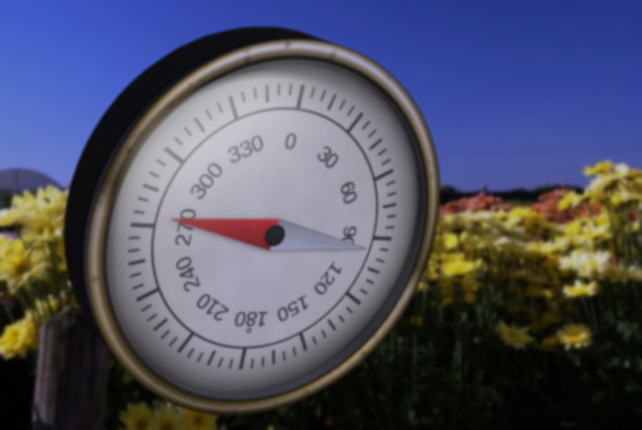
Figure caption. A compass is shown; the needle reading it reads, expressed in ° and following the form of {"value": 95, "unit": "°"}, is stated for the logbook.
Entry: {"value": 275, "unit": "°"}
